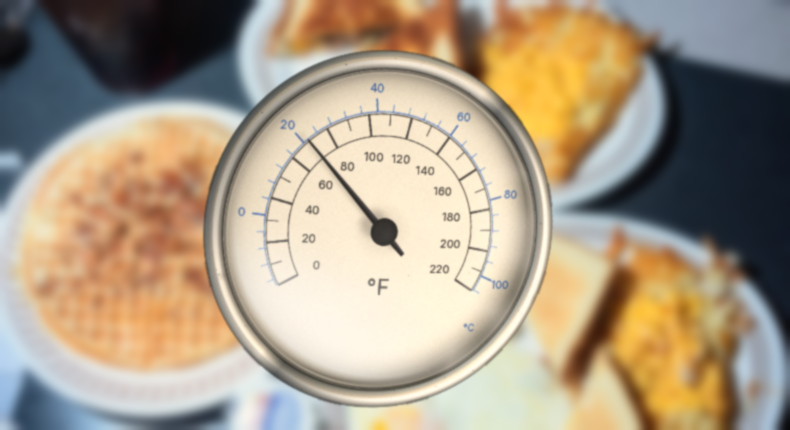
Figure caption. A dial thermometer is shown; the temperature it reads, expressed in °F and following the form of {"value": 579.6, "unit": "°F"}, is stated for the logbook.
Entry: {"value": 70, "unit": "°F"}
